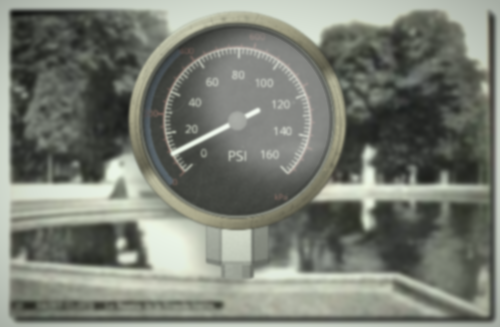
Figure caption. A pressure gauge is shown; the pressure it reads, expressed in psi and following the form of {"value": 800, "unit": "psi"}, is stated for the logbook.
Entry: {"value": 10, "unit": "psi"}
